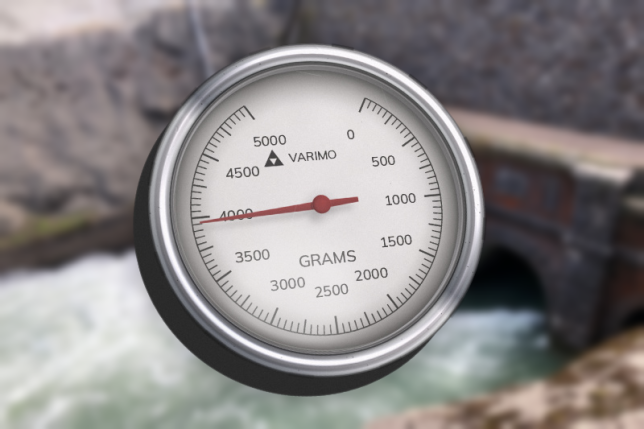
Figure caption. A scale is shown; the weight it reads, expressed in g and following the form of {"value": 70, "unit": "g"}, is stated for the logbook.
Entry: {"value": 3950, "unit": "g"}
